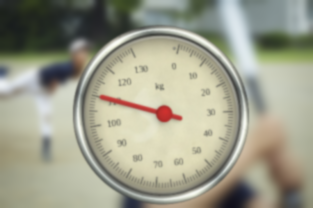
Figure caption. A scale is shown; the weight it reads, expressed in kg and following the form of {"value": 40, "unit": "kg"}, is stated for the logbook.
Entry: {"value": 110, "unit": "kg"}
